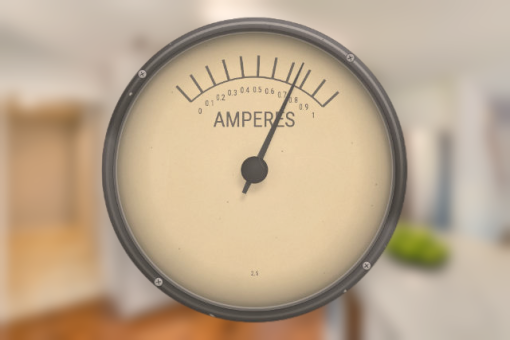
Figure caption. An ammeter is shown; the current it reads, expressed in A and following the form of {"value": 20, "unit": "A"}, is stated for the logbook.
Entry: {"value": 0.75, "unit": "A"}
